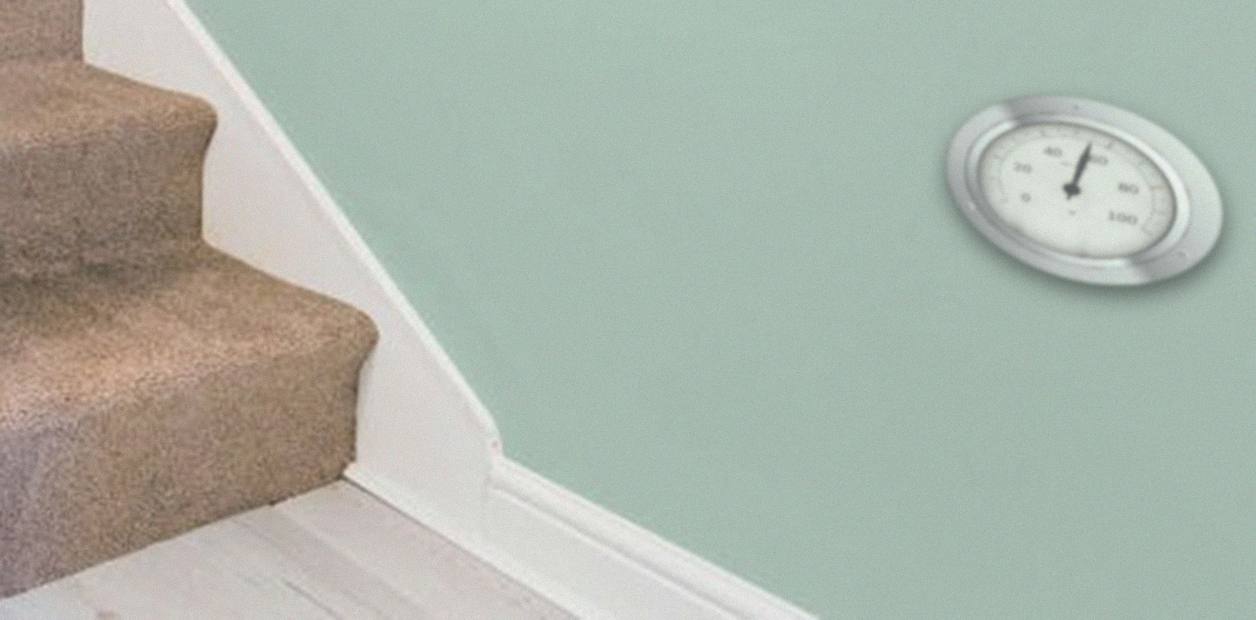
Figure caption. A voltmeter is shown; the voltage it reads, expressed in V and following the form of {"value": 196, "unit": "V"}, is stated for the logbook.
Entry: {"value": 55, "unit": "V"}
